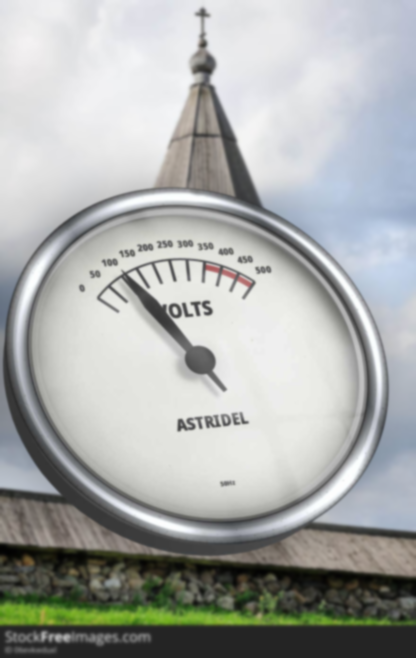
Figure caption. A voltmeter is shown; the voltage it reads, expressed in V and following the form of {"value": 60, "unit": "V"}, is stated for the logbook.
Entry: {"value": 100, "unit": "V"}
